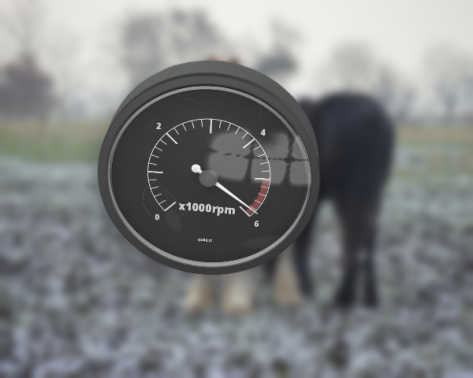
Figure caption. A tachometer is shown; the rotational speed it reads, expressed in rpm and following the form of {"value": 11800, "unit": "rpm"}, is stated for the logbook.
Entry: {"value": 5800, "unit": "rpm"}
